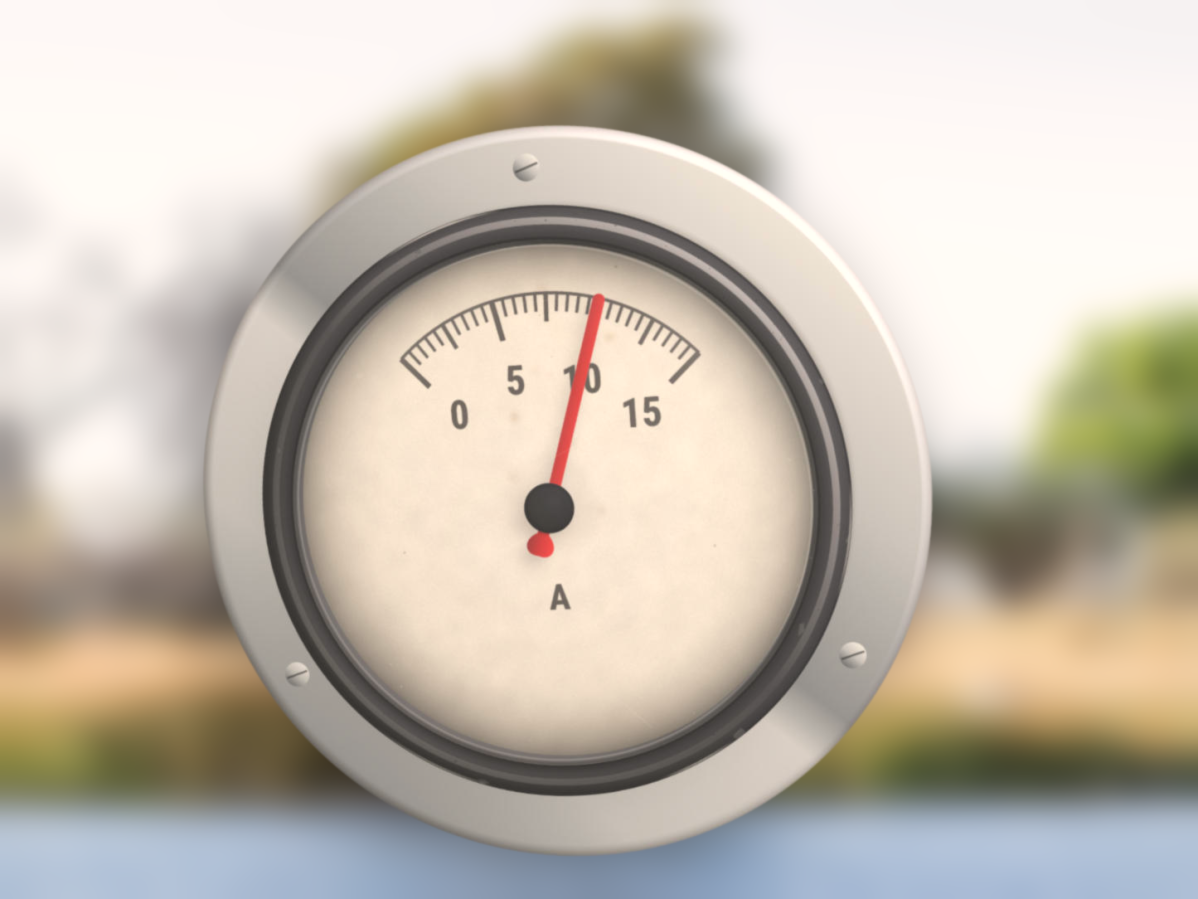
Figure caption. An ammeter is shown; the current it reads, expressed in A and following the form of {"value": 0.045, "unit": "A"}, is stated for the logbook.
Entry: {"value": 10, "unit": "A"}
